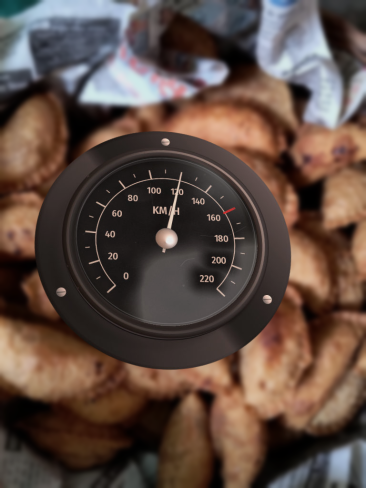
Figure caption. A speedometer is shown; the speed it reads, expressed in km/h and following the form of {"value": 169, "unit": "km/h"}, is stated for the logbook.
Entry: {"value": 120, "unit": "km/h"}
